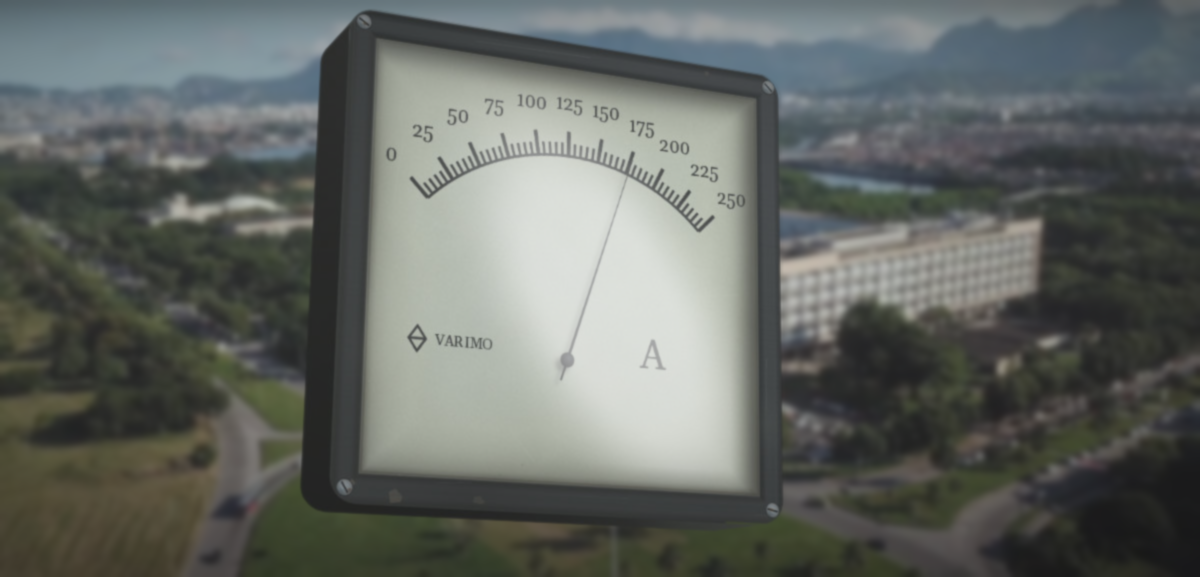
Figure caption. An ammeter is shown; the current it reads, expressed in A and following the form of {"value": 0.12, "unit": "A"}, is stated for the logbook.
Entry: {"value": 175, "unit": "A"}
